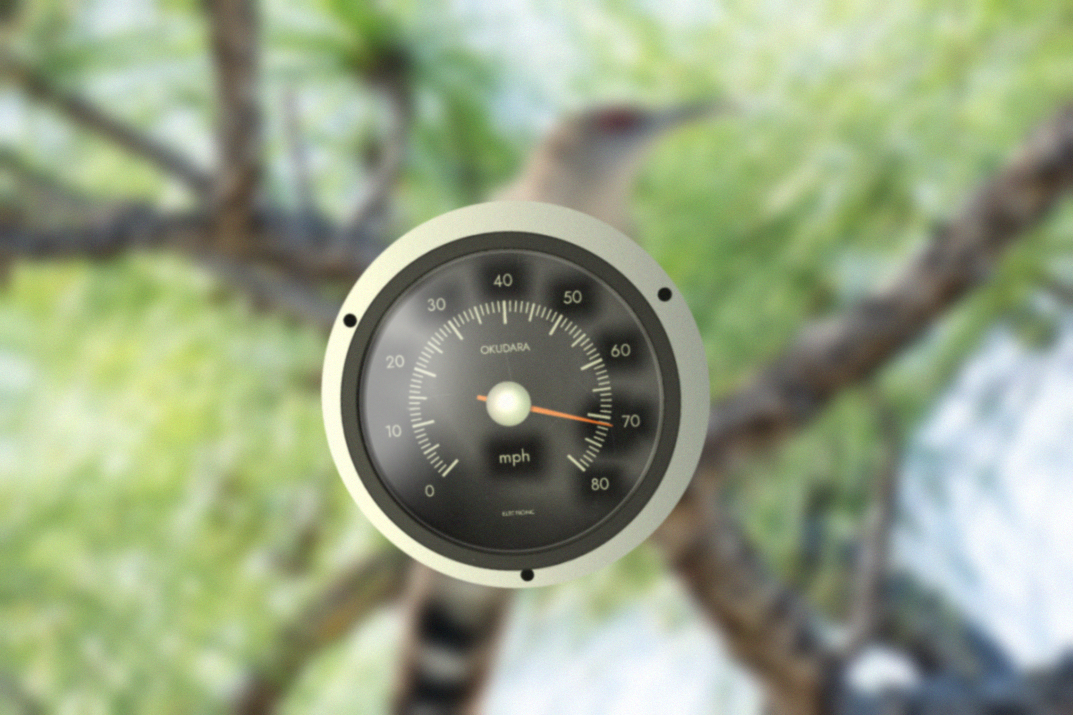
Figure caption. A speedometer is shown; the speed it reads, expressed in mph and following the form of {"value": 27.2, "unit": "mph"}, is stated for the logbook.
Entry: {"value": 71, "unit": "mph"}
